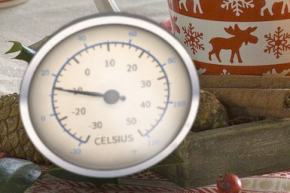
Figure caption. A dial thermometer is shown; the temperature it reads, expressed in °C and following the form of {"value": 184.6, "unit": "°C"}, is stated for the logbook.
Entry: {"value": -10, "unit": "°C"}
